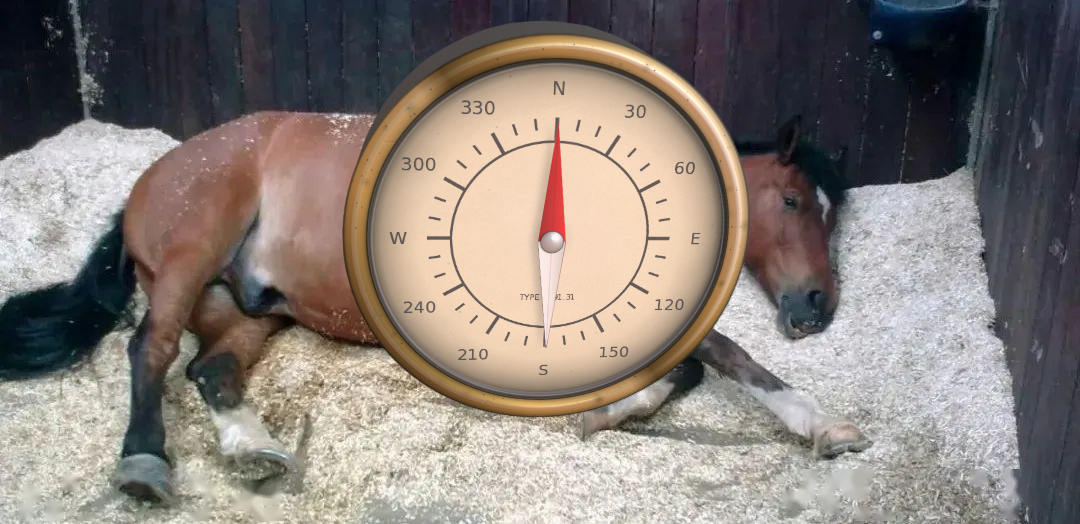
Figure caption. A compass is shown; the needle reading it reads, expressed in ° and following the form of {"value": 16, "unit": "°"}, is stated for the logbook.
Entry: {"value": 0, "unit": "°"}
